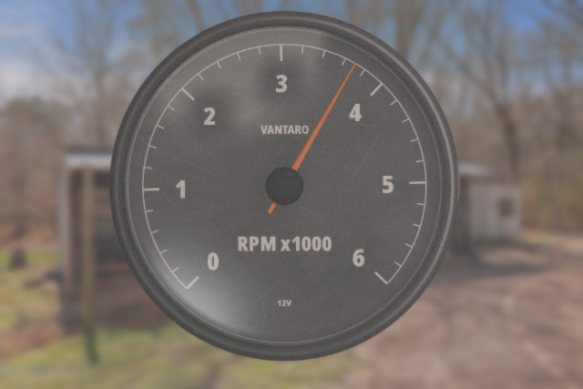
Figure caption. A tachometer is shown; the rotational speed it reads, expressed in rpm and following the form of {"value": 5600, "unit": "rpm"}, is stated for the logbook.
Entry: {"value": 3700, "unit": "rpm"}
